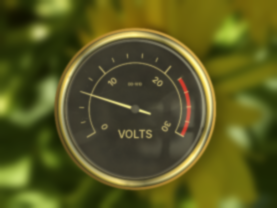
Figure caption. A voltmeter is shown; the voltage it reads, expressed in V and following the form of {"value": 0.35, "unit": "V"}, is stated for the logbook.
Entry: {"value": 6, "unit": "V"}
